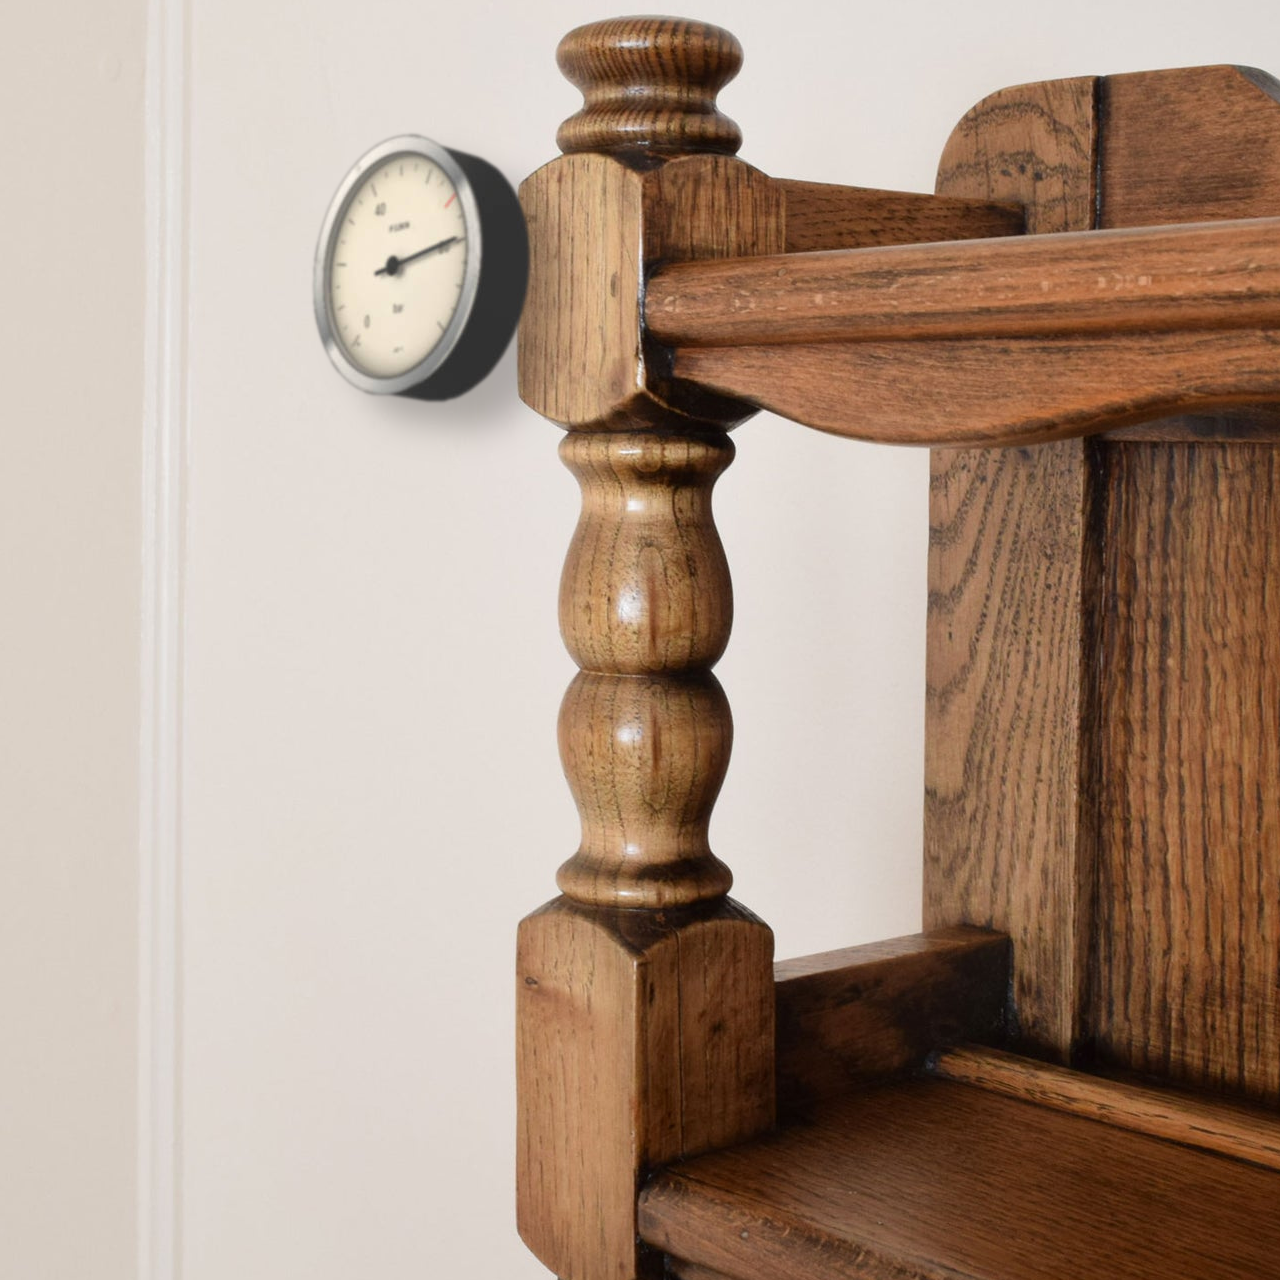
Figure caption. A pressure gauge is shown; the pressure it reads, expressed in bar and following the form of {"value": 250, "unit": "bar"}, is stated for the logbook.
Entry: {"value": 80, "unit": "bar"}
